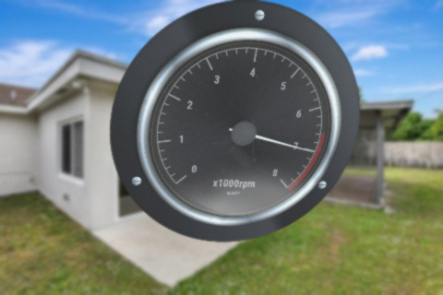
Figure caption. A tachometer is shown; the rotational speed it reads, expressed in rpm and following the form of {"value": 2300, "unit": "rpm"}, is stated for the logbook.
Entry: {"value": 7000, "unit": "rpm"}
